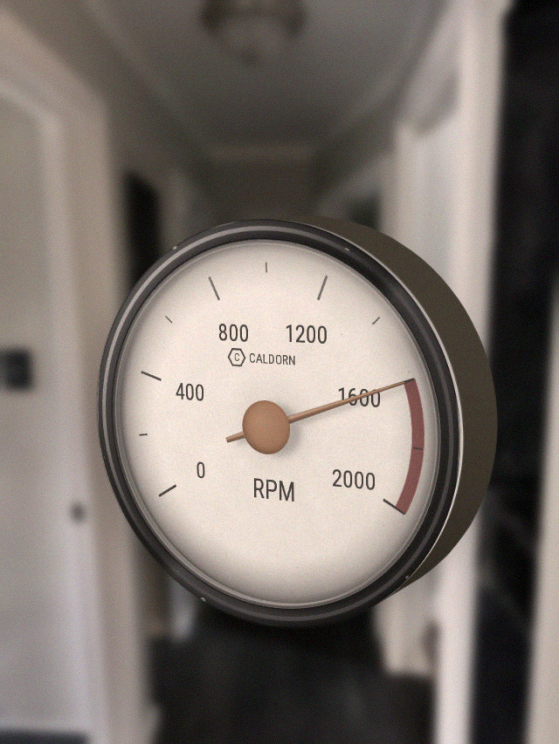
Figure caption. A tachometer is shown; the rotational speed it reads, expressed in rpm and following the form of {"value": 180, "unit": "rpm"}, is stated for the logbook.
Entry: {"value": 1600, "unit": "rpm"}
